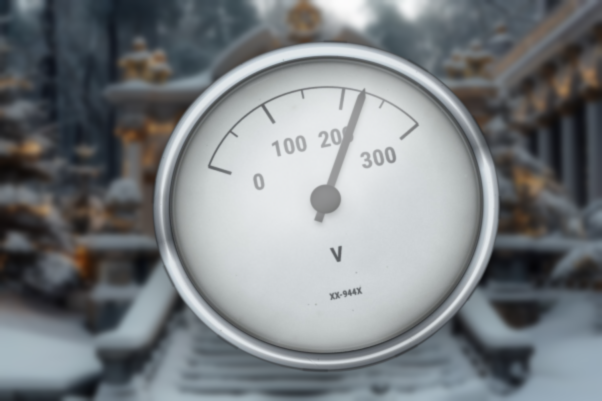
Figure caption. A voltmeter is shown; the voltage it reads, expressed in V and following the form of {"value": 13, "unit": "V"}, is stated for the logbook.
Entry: {"value": 225, "unit": "V"}
